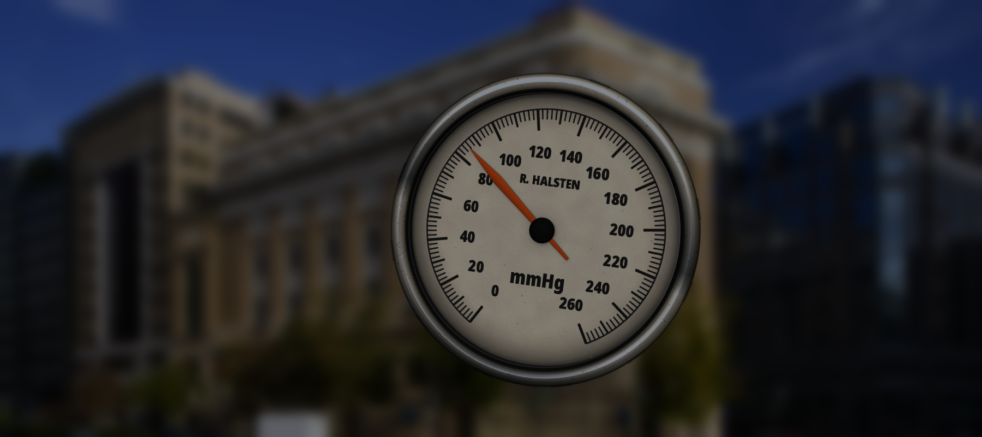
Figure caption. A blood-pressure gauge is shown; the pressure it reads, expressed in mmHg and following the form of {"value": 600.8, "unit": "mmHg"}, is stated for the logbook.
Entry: {"value": 86, "unit": "mmHg"}
